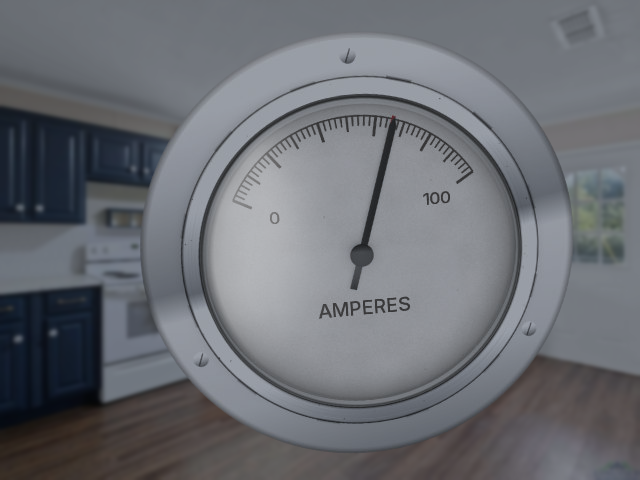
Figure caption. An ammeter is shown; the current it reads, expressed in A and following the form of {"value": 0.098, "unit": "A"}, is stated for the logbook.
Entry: {"value": 66, "unit": "A"}
